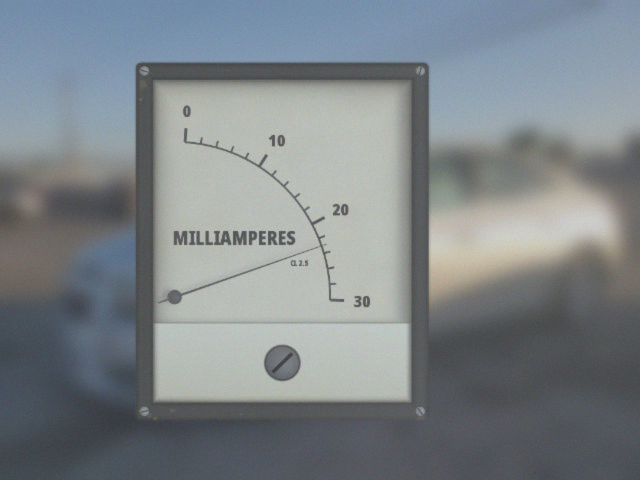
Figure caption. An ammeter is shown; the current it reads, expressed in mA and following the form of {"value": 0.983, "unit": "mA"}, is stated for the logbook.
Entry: {"value": 23, "unit": "mA"}
